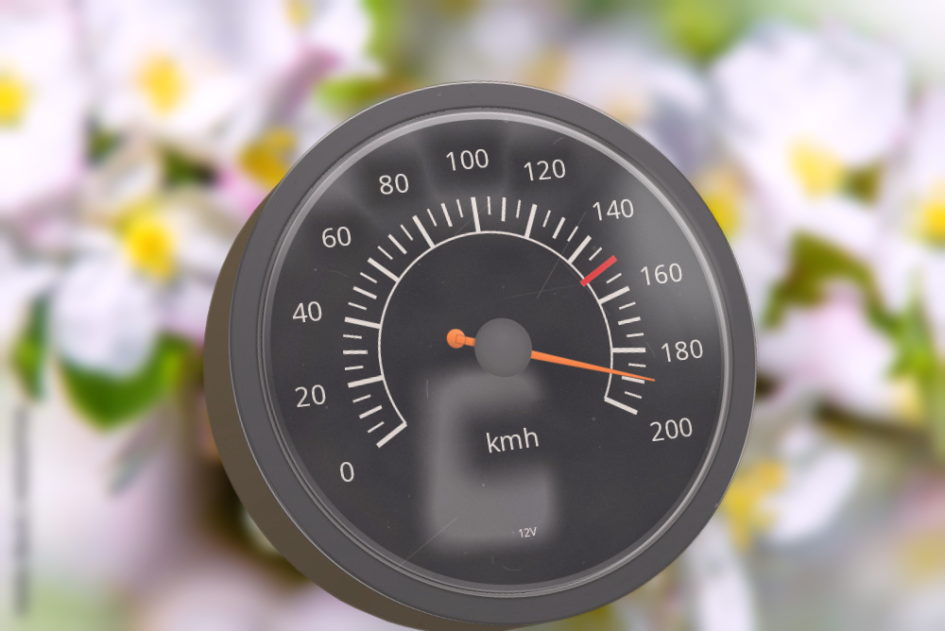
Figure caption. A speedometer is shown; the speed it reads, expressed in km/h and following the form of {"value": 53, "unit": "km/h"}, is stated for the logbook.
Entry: {"value": 190, "unit": "km/h"}
